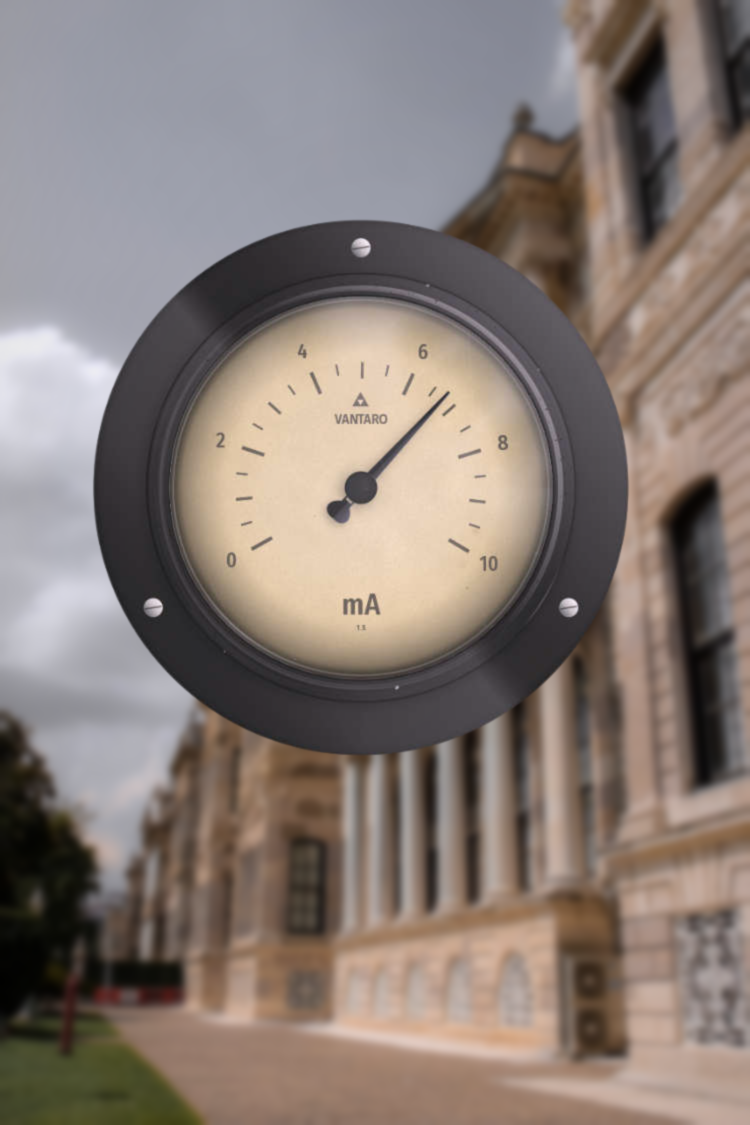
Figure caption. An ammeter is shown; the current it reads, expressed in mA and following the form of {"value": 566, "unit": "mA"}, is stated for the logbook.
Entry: {"value": 6.75, "unit": "mA"}
